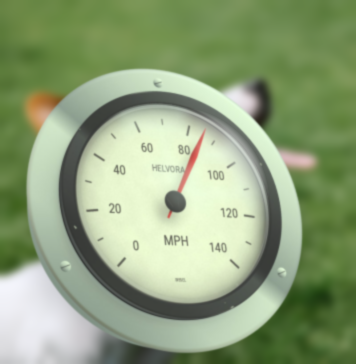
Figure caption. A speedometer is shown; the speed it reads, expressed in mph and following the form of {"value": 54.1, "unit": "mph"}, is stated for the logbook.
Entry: {"value": 85, "unit": "mph"}
